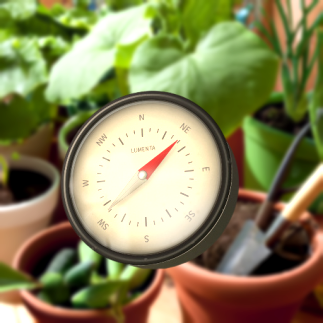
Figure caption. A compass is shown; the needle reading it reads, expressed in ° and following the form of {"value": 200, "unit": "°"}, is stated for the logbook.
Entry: {"value": 50, "unit": "°"}
